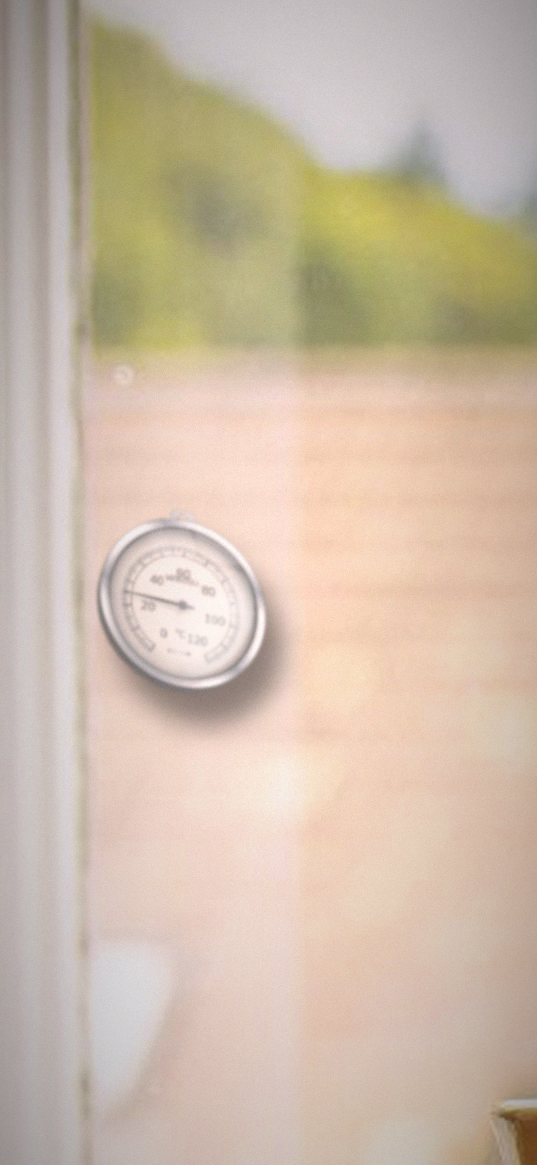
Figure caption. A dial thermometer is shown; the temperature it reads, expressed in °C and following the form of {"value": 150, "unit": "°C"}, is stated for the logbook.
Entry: {"value": 25, "unit": "°C"}
